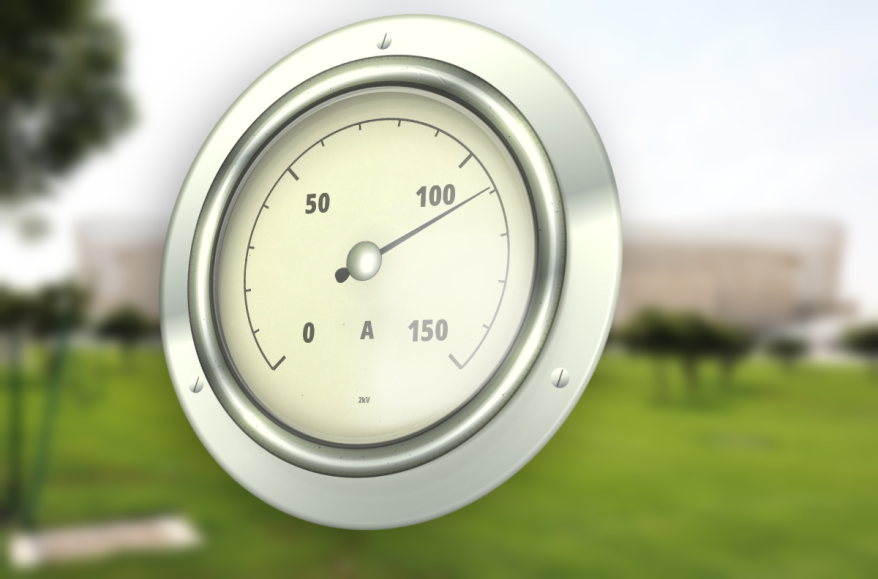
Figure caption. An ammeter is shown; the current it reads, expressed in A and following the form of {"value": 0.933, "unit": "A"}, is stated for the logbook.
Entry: {"value": 110, "unit": "A"}
